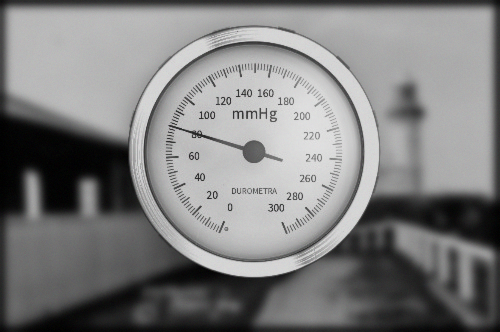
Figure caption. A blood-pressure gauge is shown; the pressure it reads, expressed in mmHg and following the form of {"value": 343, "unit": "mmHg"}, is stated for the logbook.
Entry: {"value": 80, "unit": "mmHg"}
